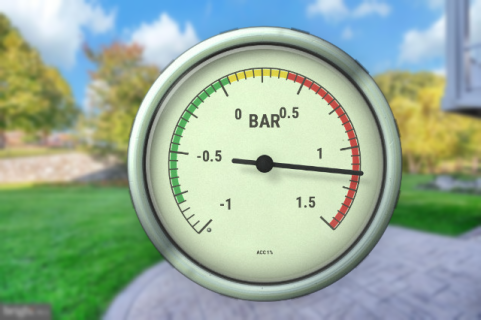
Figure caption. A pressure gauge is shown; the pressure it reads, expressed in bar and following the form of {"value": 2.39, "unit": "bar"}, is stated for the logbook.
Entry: {"value": 1.15, "unit": "bar"}
